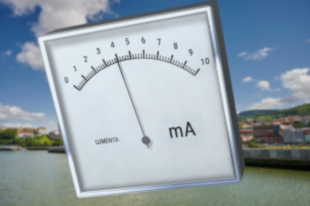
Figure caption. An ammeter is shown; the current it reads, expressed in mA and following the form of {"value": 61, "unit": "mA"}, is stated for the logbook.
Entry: {"value": 4, "unit": "mA"}
